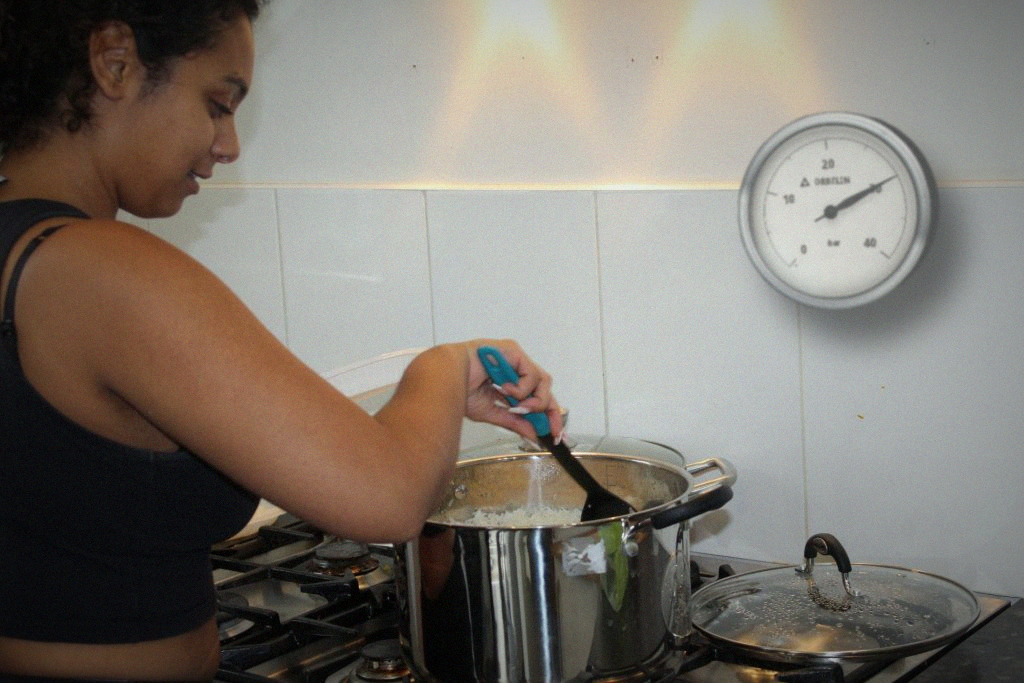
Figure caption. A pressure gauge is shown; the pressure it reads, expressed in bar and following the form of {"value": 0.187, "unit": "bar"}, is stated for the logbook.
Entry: {"value": 30, "unit": "bar"}
